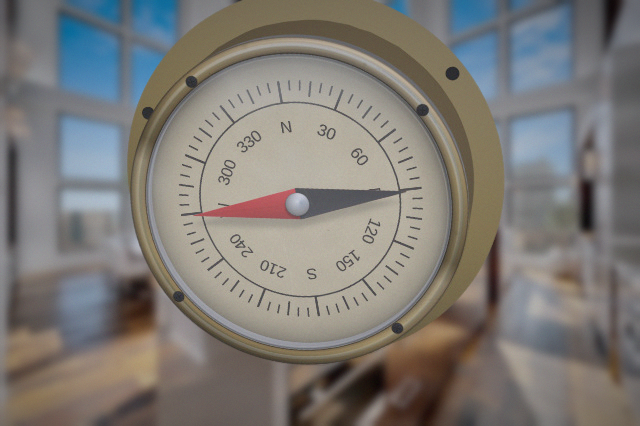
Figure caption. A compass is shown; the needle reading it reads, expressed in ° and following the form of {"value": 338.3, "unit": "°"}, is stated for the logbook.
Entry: {"value": 270, "unit": "°"}
